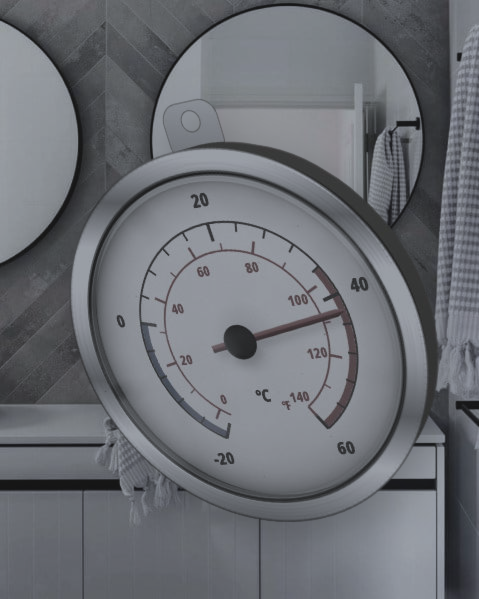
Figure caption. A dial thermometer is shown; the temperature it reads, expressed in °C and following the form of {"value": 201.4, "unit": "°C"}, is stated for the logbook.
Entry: {"value": 42, "unit": "°C"}
